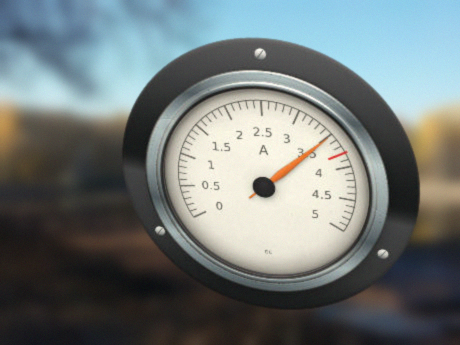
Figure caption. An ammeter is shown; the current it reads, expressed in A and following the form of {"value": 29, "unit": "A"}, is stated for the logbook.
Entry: {"value": 3.5, "unit": "A"}
